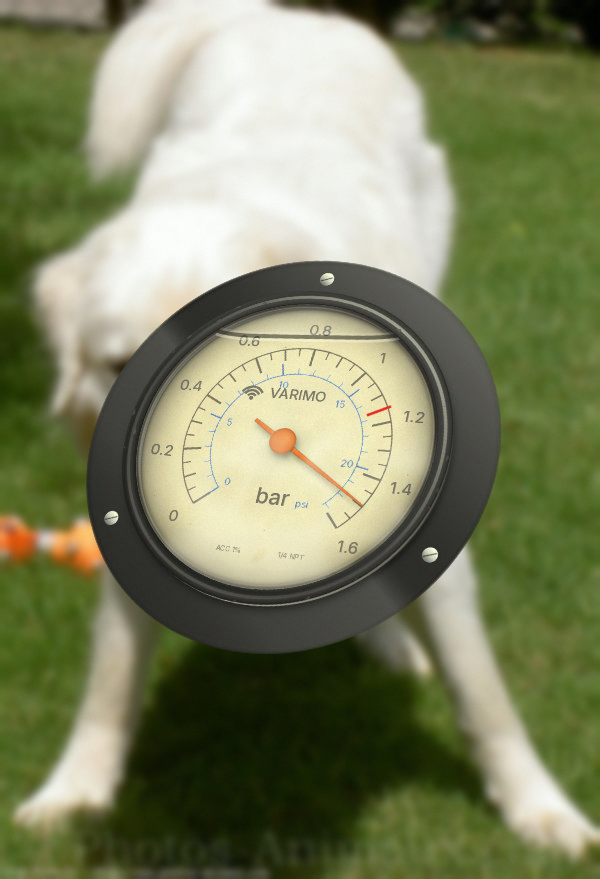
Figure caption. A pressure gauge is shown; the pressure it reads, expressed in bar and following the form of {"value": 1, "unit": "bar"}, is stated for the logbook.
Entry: {"value": 1.5, "unit": "bar"}
